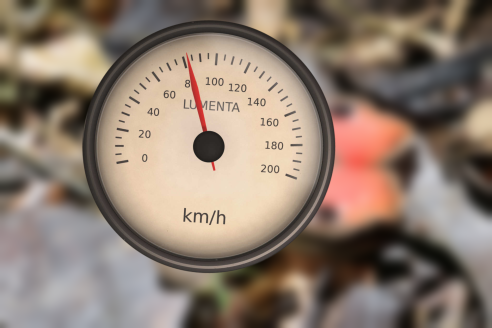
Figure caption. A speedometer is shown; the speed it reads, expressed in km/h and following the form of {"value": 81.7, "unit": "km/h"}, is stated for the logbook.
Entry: {"value": 82.5, "unit": "km/h"}
